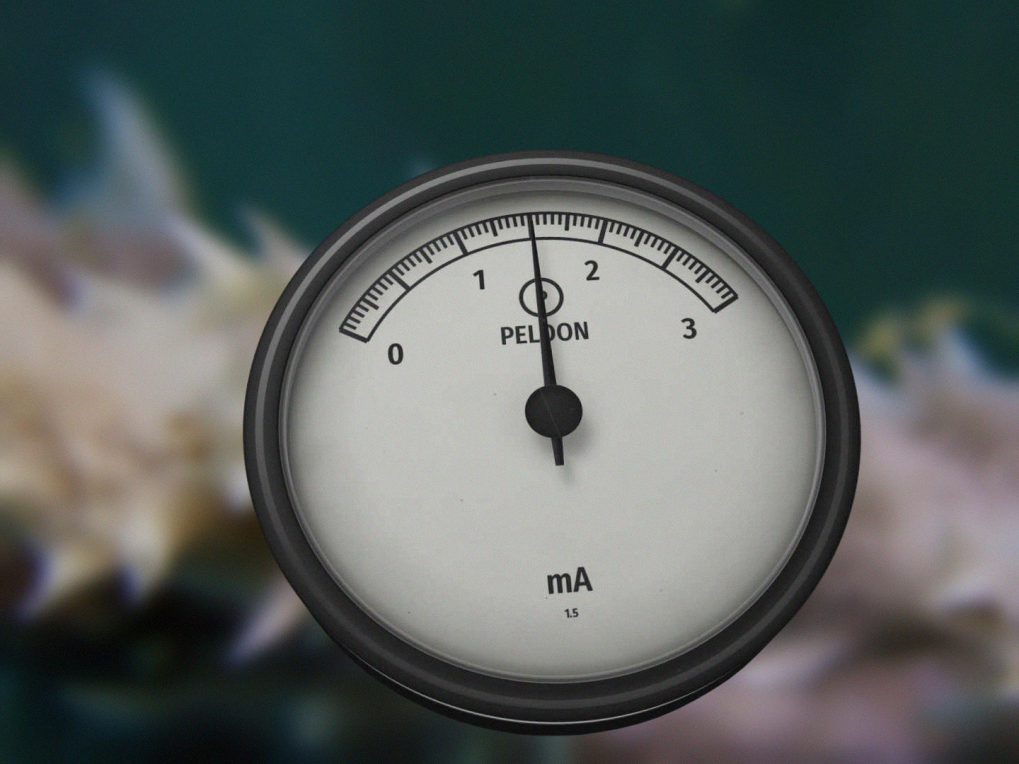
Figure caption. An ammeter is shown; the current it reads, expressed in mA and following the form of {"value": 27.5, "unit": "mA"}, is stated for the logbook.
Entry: {"value": 1.5, "unit": "mA"}
